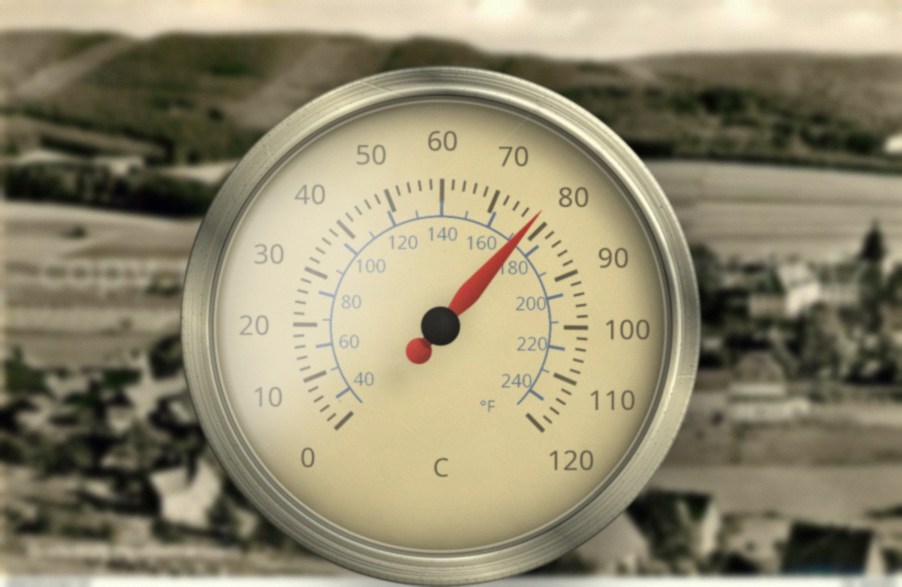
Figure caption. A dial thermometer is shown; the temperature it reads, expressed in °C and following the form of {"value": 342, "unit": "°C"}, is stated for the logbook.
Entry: {"value": 78, "unit": "°C"}
